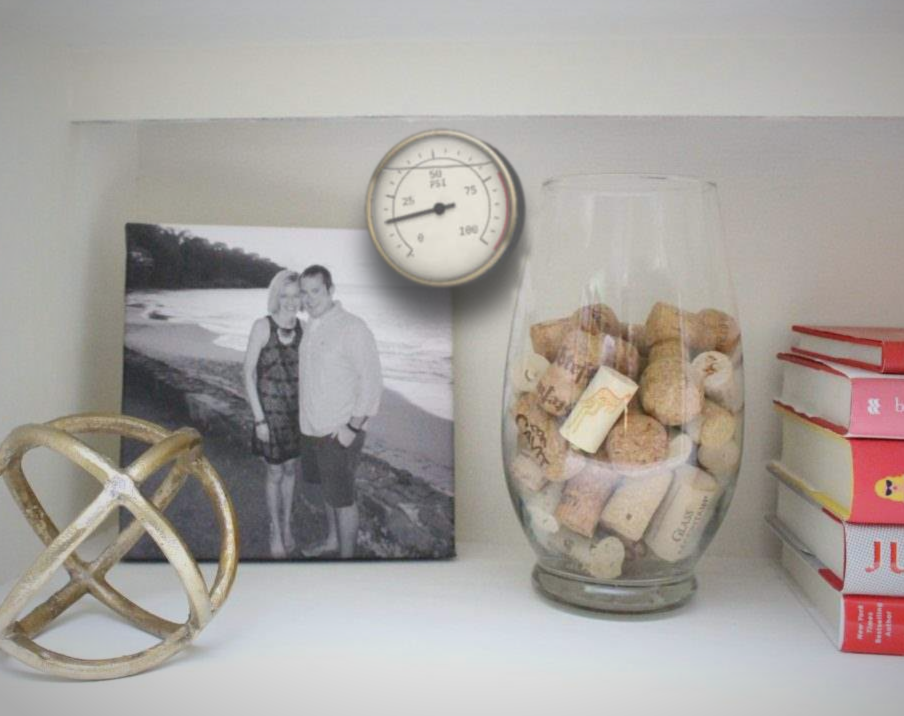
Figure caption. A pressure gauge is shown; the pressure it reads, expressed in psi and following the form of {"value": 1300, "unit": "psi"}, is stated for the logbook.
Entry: {"value": 15, "unit": "psi"}
